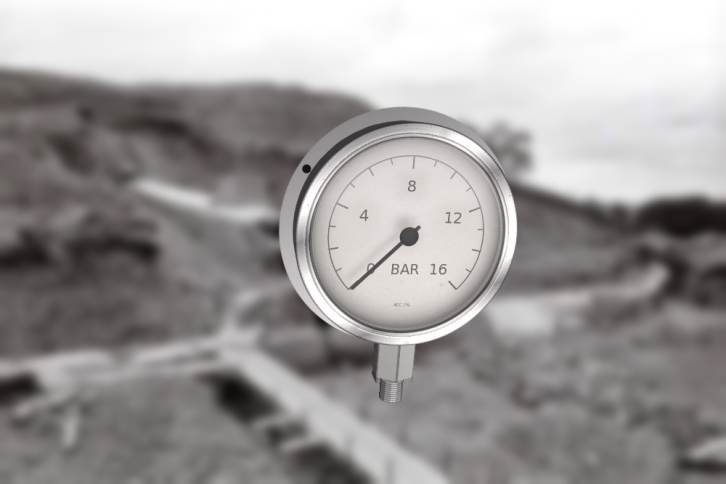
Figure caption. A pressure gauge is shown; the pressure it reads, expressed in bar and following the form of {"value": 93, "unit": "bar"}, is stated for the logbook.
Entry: {"value": 0, "unit": "bar"}
